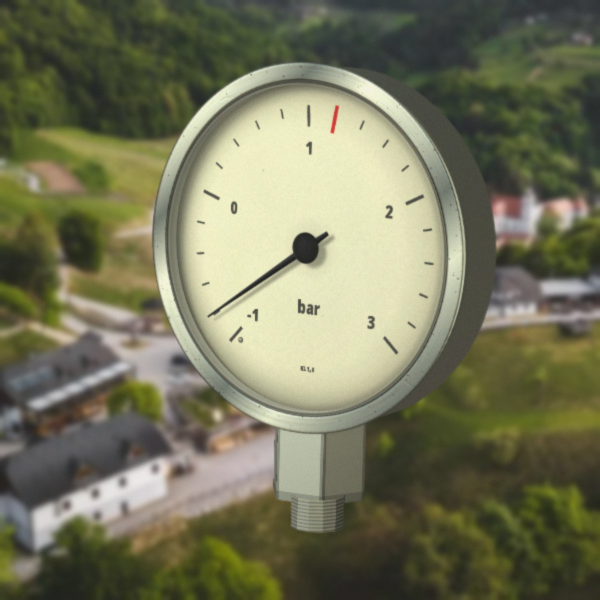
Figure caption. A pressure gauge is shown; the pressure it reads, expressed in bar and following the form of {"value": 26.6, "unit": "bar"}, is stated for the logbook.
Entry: {"value": -0.8, "unit": "bar"}
